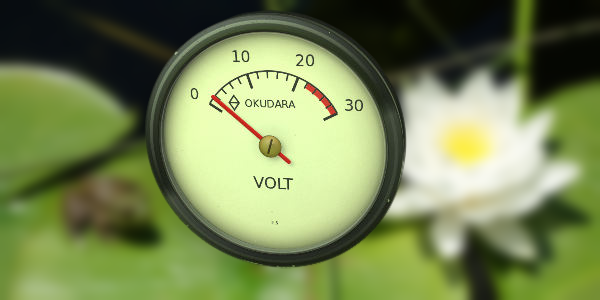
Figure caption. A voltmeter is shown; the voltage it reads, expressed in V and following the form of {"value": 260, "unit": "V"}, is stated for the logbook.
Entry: {"value": 2, "unit": "V"}
